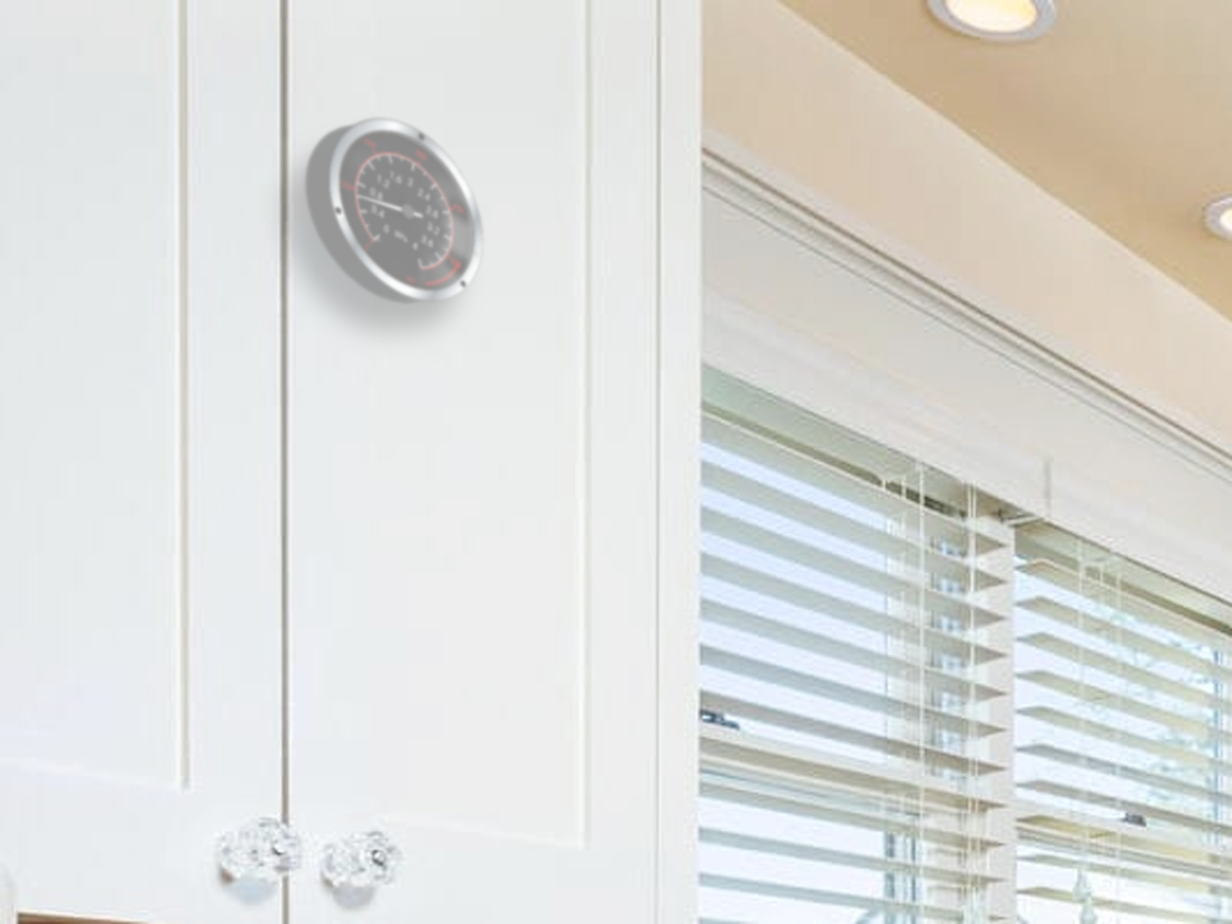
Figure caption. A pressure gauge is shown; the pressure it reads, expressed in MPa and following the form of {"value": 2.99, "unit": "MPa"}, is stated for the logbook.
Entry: {"value": 0.6, "unit": "MPa"}
